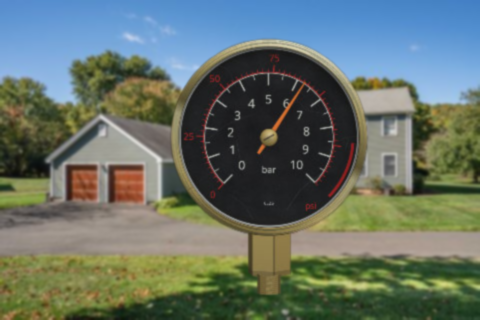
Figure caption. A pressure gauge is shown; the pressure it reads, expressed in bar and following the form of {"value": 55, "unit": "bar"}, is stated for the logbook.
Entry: {"value": 6.25, "unit": "bar"}
